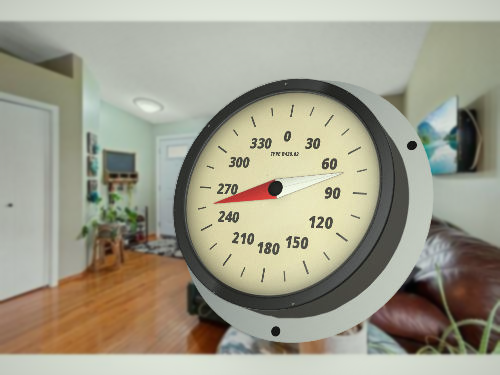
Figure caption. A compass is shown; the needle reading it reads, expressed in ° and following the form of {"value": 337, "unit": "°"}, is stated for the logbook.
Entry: {"value": 255, "unit": "°"}
